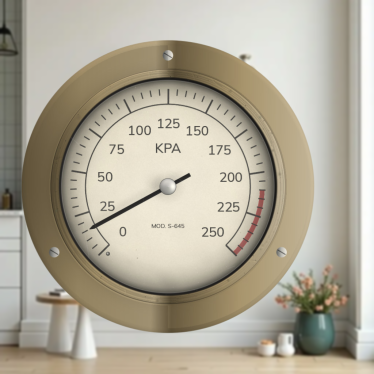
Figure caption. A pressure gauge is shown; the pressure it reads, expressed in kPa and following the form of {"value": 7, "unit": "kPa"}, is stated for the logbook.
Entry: {"value": 15, "unit": "kPa"}
